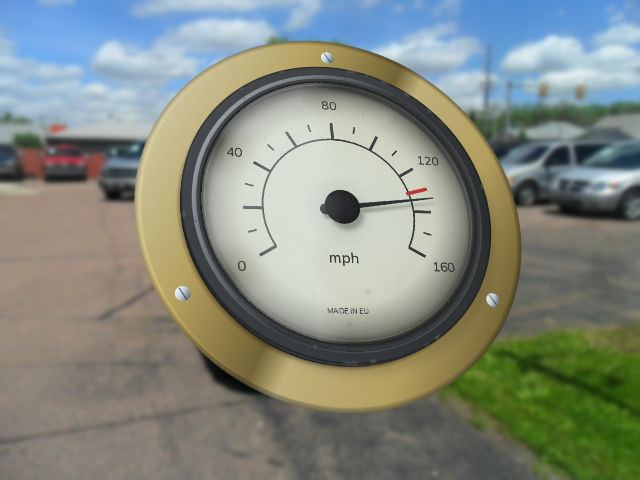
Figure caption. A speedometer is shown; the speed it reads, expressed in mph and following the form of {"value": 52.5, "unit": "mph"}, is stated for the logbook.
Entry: {"value": 135, "unit": "mph"}
